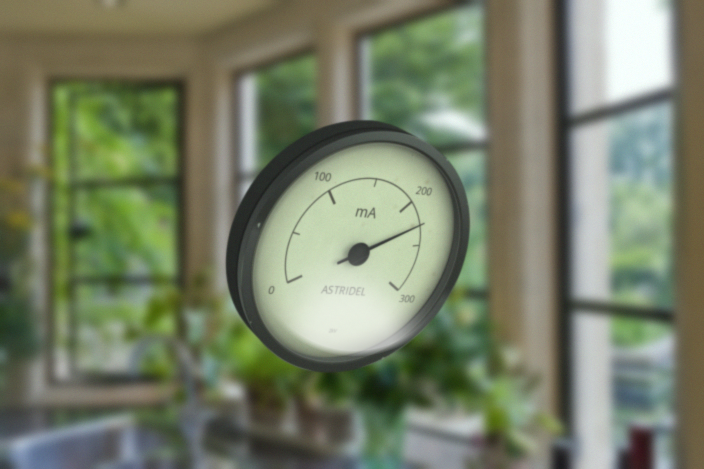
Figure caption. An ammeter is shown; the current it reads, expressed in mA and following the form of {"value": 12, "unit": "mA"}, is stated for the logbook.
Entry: {"value": 225, "unit": "mA"}
